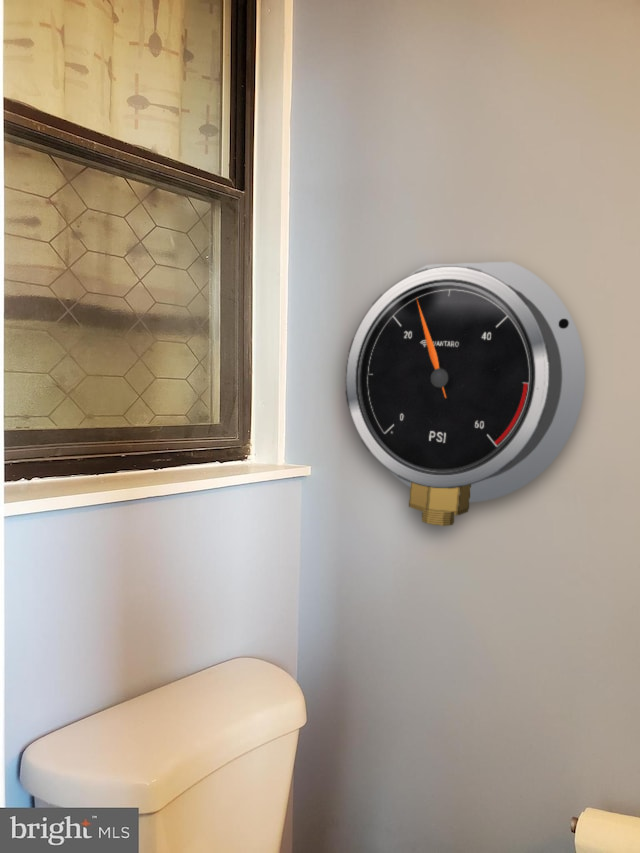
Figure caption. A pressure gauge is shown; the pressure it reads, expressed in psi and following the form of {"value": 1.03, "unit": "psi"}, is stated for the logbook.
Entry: {"value": 25, "unit": "psi"}
